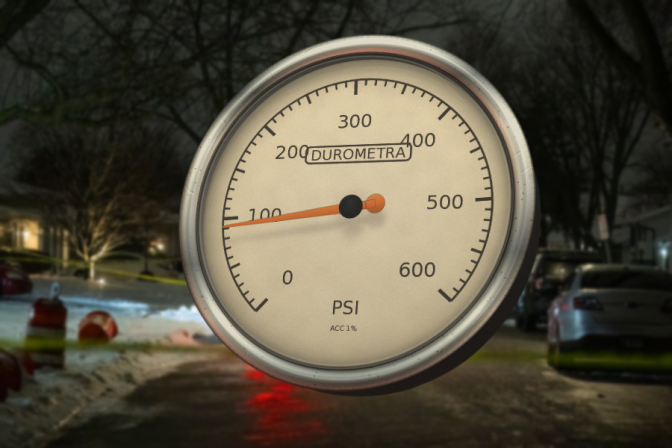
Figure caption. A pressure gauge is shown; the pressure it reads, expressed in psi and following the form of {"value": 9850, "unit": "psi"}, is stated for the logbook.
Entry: {"value": 90, "unit": "psi"}
